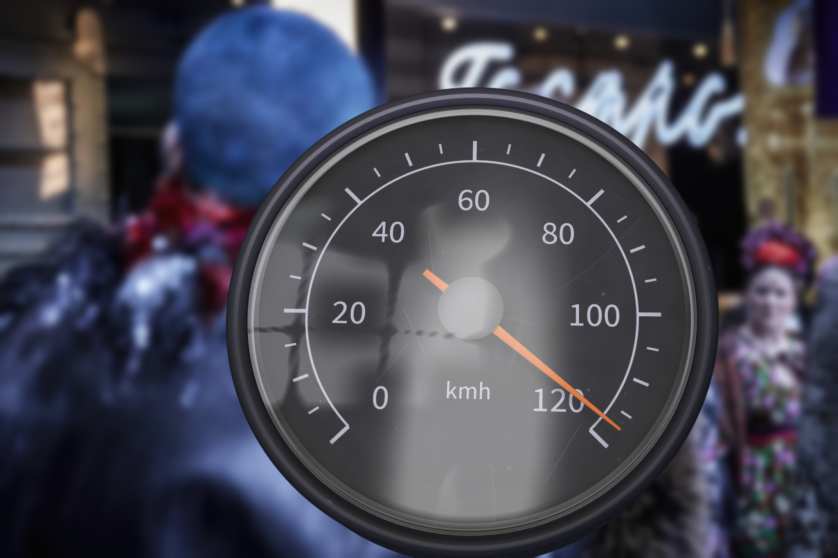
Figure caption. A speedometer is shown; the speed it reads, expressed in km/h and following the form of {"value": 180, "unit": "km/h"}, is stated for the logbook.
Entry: {"value": 117.5, "unit": "km/h"}
